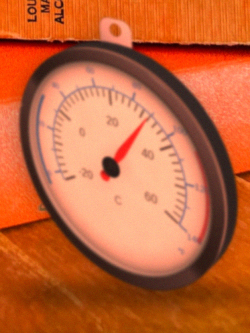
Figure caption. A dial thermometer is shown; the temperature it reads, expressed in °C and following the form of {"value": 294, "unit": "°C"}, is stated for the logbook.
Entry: {"value": 32, "unit": "°C"}
